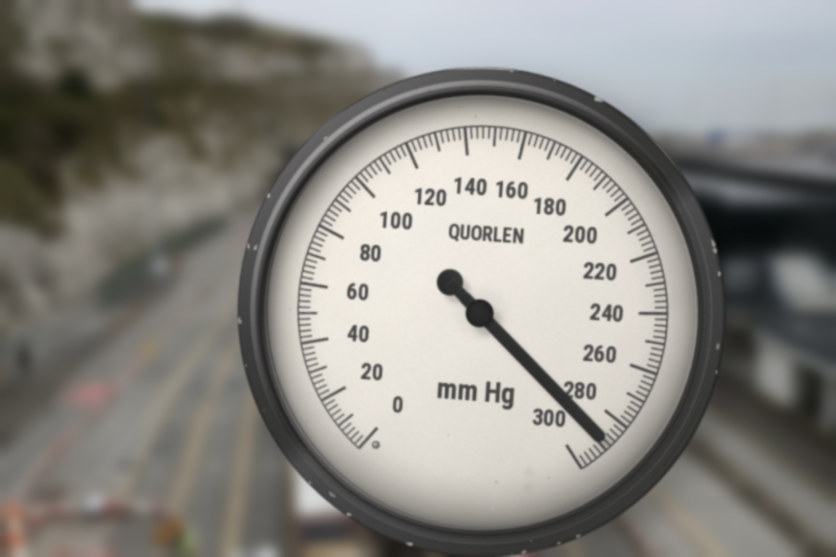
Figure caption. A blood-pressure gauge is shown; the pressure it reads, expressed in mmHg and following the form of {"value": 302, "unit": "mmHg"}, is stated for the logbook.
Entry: {"value": 288, "unit": "mmHg"}
